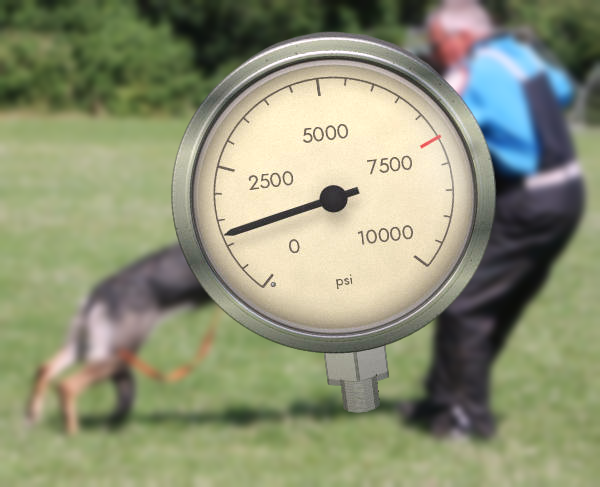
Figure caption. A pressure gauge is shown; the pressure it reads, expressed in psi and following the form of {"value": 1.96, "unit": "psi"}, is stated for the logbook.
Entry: {"value": 1250, "unit": "psi"}
